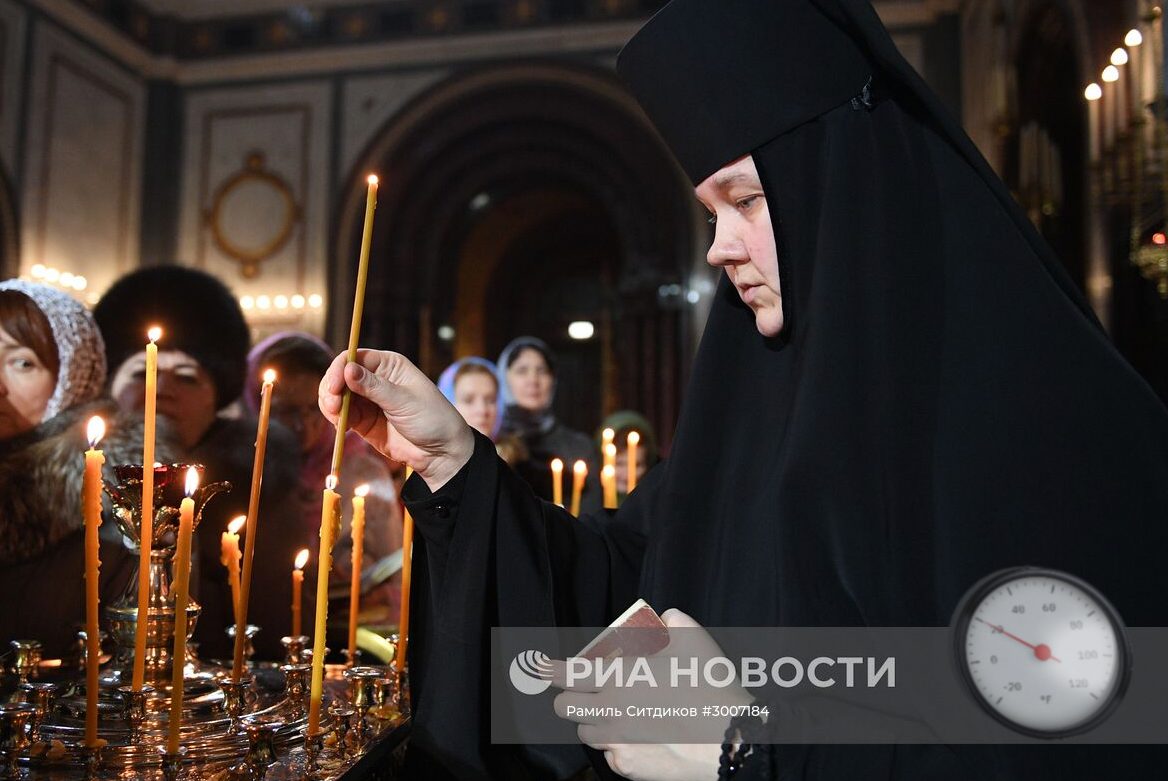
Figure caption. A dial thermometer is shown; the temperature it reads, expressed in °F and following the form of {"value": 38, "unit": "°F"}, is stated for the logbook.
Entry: {"value": 20, "unit": "°F"}
